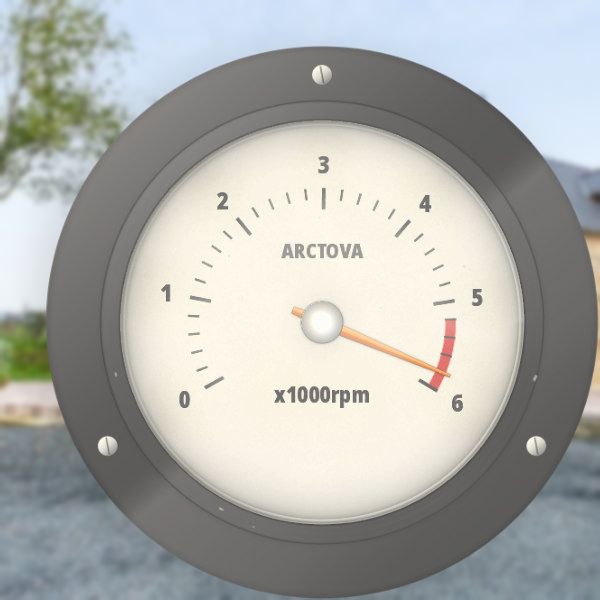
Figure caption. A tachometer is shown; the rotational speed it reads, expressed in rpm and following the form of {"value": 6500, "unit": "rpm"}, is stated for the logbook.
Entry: {"value": 5800, "unit": "rpm"}
